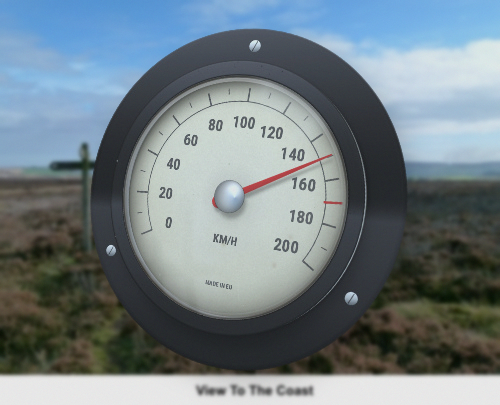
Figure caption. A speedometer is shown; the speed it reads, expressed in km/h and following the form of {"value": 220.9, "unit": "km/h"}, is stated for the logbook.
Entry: {"value": 150, "unit": "km/h"}
